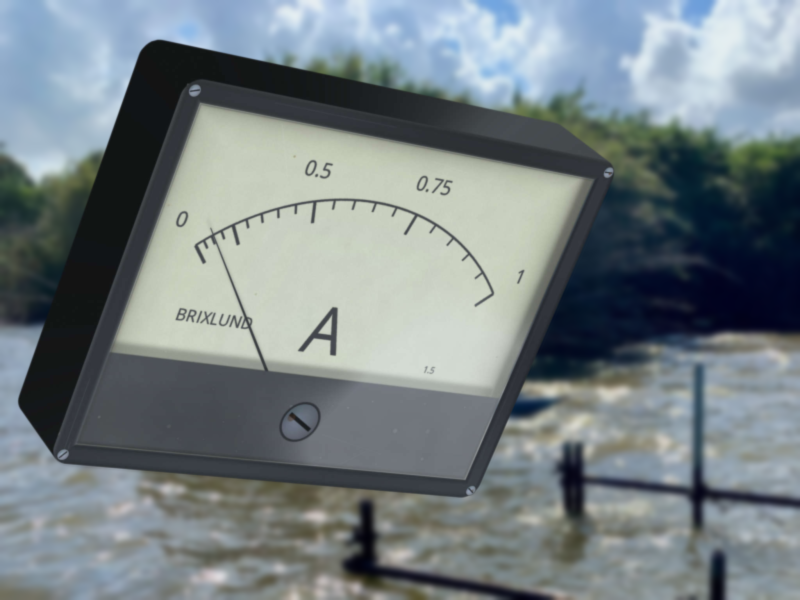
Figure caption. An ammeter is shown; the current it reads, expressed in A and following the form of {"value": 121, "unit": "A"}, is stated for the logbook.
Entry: {"value": 0.15, "unit": "A"}
